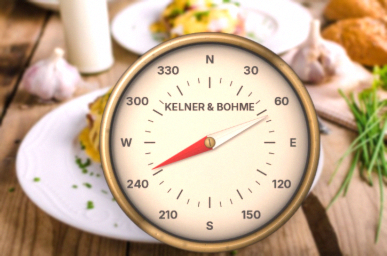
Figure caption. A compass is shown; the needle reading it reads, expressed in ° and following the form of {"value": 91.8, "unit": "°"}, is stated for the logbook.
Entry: {"value": 245, "unit": "°"}
